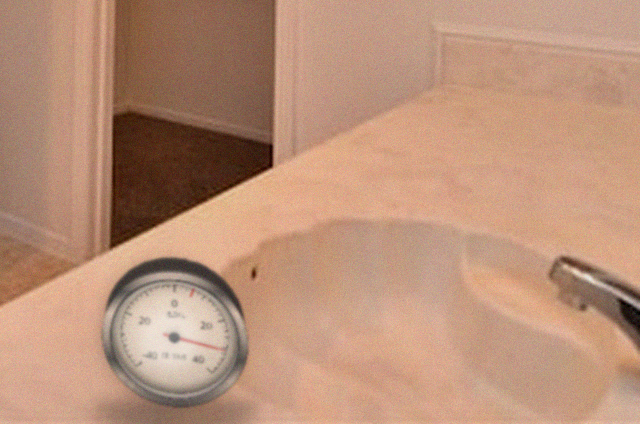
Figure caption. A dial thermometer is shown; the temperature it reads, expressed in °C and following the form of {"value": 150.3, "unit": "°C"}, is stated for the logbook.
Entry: {"value": 30, "unit": "°C"}
